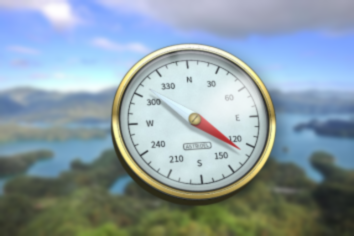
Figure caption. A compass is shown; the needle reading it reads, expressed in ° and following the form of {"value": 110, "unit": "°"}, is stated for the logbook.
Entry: {"value": 130, "unit": "°"}
